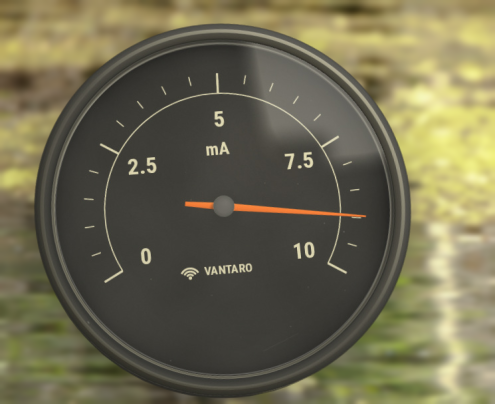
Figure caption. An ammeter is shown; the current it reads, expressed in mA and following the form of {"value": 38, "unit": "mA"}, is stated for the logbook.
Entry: {"value": 9, "unit": "mA"}
